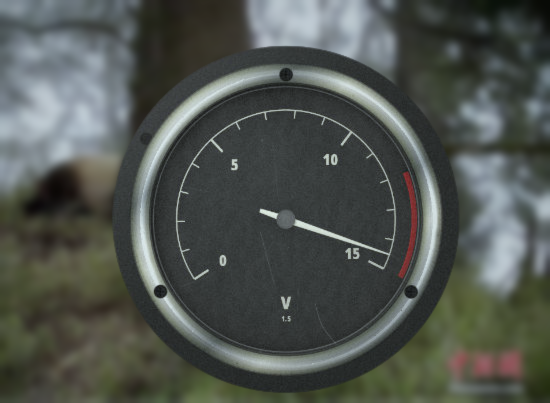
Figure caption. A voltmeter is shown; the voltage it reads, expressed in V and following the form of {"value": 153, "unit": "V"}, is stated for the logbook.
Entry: {"value": 14.5, "unit": "V"}
